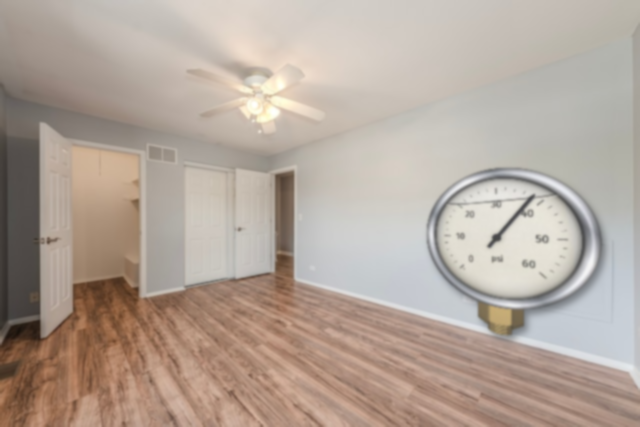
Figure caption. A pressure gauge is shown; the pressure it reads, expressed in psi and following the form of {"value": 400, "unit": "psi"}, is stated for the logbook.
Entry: {"value": 38, "unit": "psi"}
